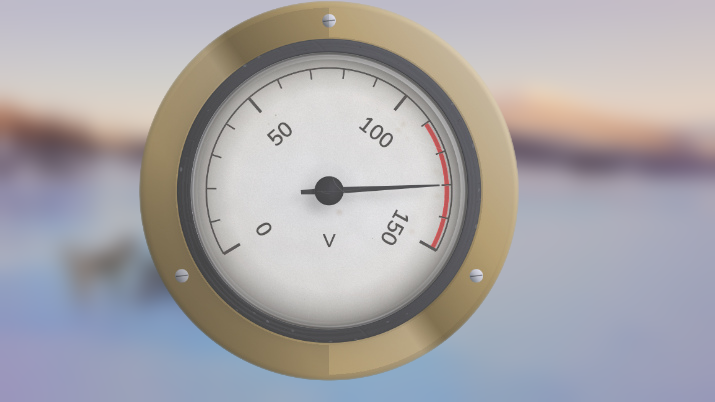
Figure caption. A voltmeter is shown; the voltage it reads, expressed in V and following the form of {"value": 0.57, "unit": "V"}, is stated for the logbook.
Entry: {"value": 130, "unit": "V"}
